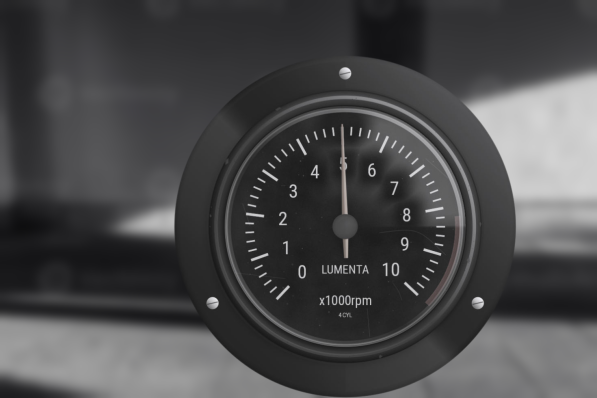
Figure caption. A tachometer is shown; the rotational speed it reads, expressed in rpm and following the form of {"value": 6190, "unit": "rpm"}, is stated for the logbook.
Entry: {"value": 5000, "unit": "rpm"}
